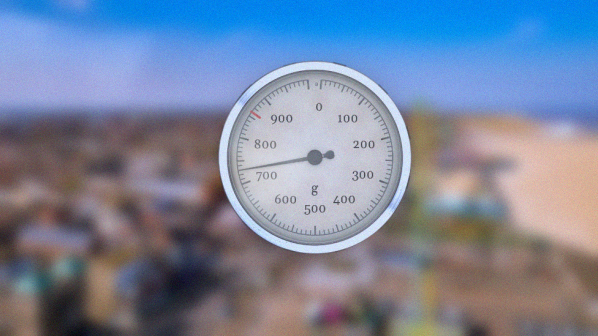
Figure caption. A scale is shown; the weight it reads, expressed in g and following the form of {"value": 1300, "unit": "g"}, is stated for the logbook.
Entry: {"value": 730, "unit": "g"}
